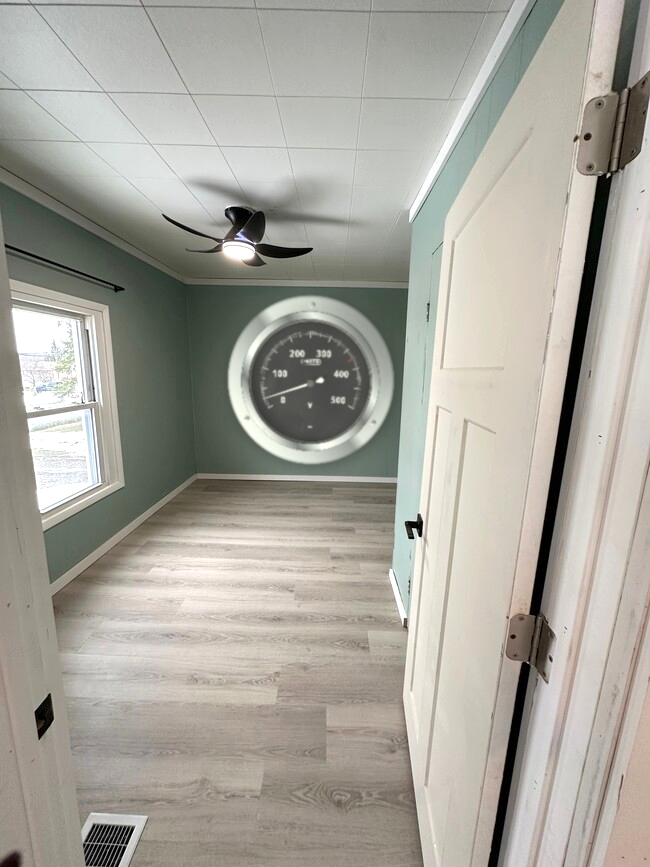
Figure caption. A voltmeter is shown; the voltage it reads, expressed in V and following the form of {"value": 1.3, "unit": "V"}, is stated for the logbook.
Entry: {"value": 25, "unit": "V"}
